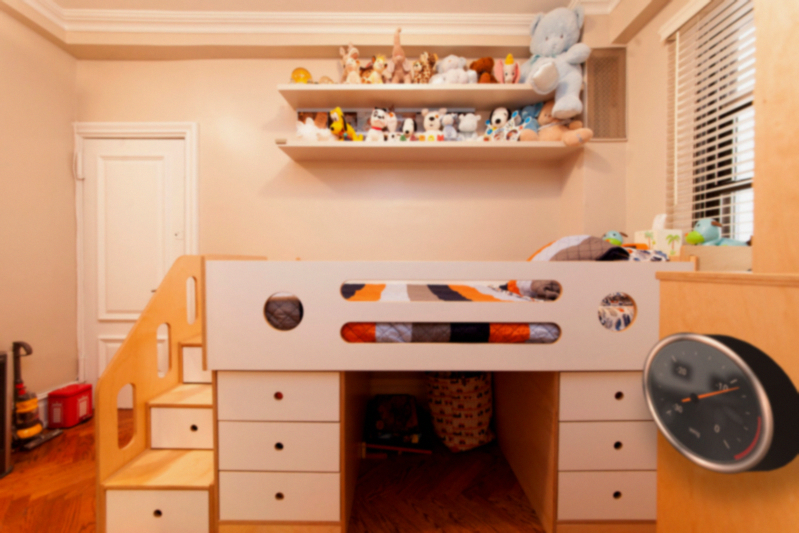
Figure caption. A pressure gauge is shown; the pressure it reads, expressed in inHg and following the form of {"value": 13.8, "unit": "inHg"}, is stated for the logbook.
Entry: {"value": -9, "unit": "inHg"}
